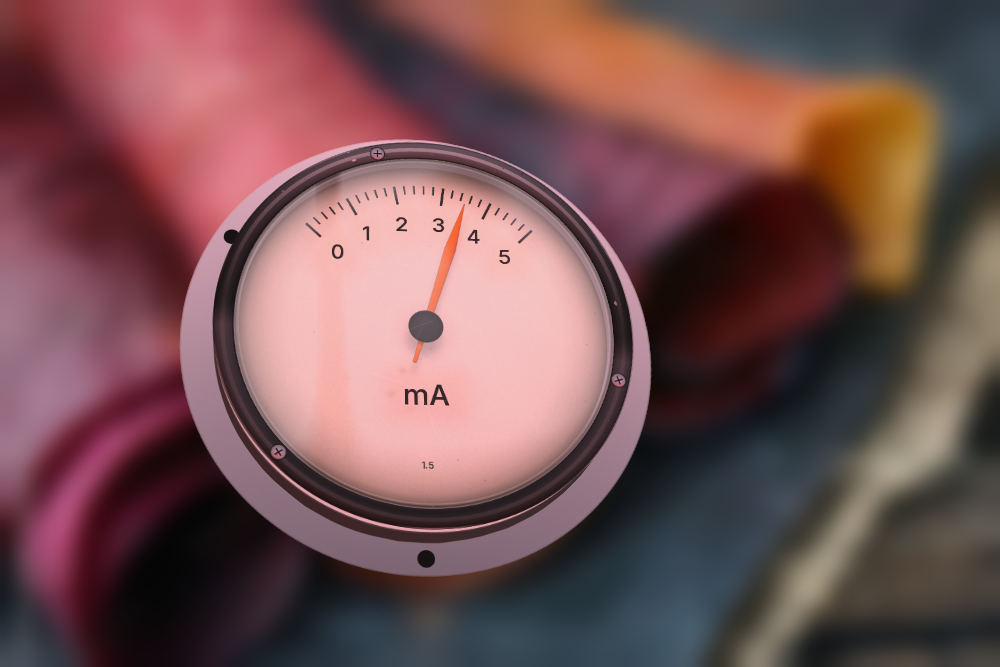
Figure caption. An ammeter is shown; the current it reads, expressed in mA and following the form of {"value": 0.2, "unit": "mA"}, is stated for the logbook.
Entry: {"value": 3.5, "unit": "mA"}
